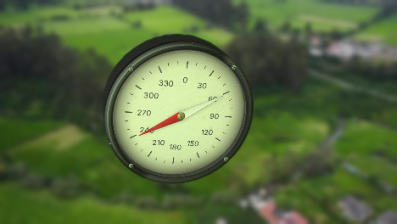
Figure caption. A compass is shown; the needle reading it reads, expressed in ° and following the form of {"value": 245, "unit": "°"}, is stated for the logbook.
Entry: {"value": 240, "unit": "°"}
